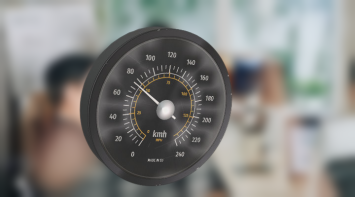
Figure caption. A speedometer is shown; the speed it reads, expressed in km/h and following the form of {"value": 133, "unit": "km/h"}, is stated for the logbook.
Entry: {"value": 75, "unit": "km/h"}
